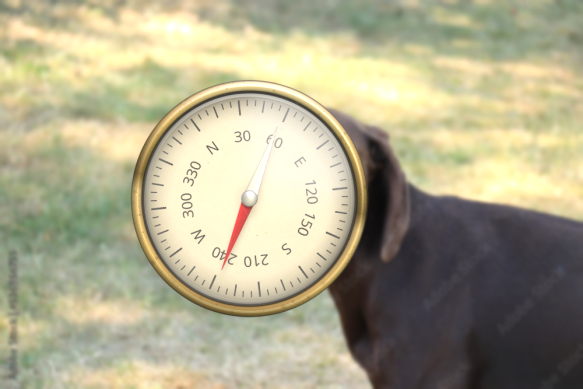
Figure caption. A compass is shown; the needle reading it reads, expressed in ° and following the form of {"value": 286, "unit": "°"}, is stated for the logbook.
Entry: {"value": 237.5, "unit": "°"}
